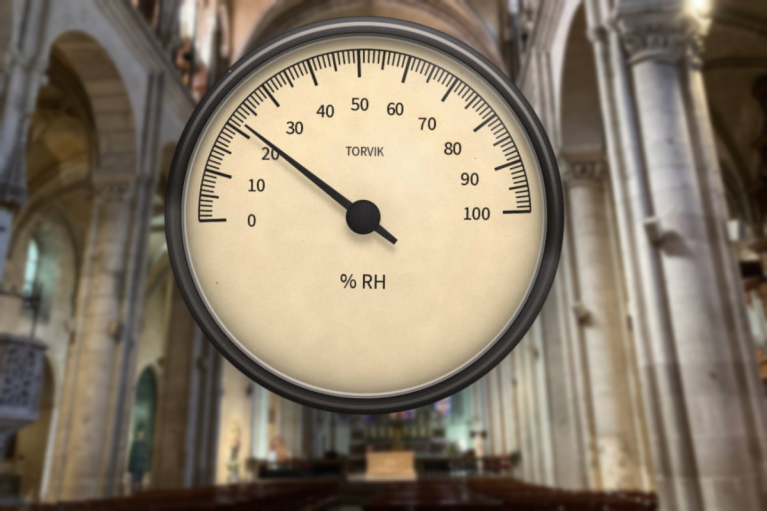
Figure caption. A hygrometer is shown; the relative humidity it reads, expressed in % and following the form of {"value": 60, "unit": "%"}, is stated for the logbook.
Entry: {"value": 22, "unit": "%"}
